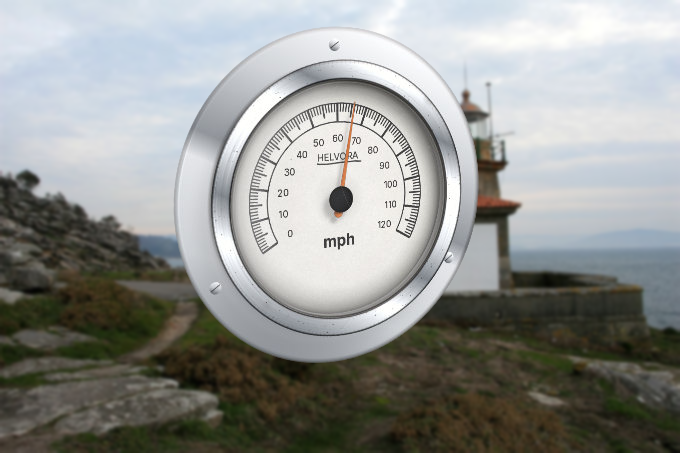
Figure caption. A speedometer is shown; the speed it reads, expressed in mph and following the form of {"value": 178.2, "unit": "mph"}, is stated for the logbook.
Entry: {"value": 65, "unit": "mph"}
